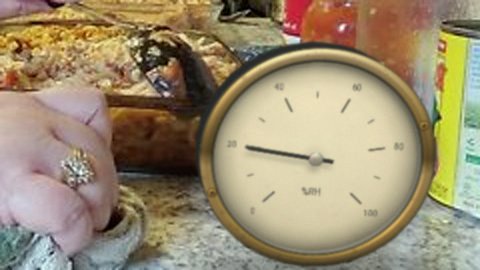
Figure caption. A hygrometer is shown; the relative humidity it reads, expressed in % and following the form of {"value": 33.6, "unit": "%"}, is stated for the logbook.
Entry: {"value": 20, "unit": "%"}
